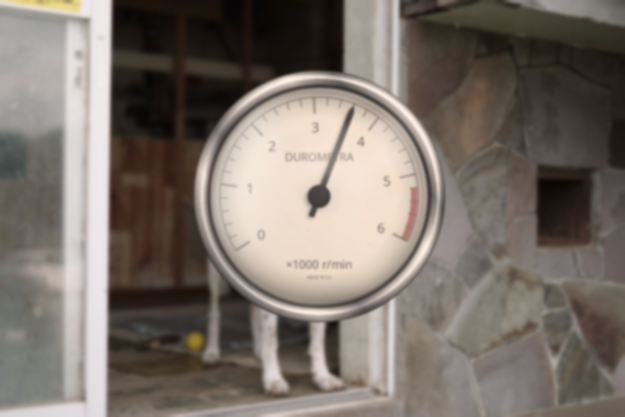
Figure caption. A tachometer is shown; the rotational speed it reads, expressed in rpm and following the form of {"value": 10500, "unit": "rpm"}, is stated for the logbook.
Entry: {"value": 3600, "unit": "rpm"}
